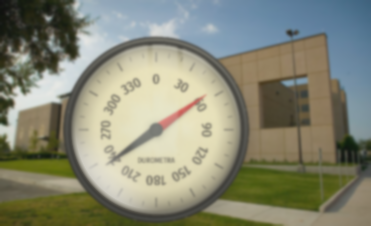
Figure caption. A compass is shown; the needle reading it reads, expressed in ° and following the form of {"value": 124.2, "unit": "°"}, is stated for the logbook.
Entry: {"value": 55, "unit": "°"}
